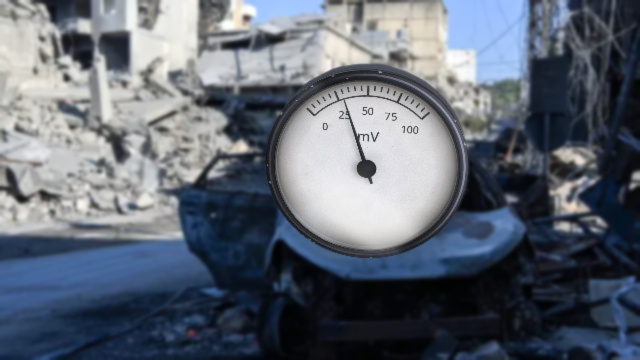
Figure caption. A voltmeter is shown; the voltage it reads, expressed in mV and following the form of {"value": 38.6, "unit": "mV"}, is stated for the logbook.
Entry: {"value": 30, "unit": "mV"}
